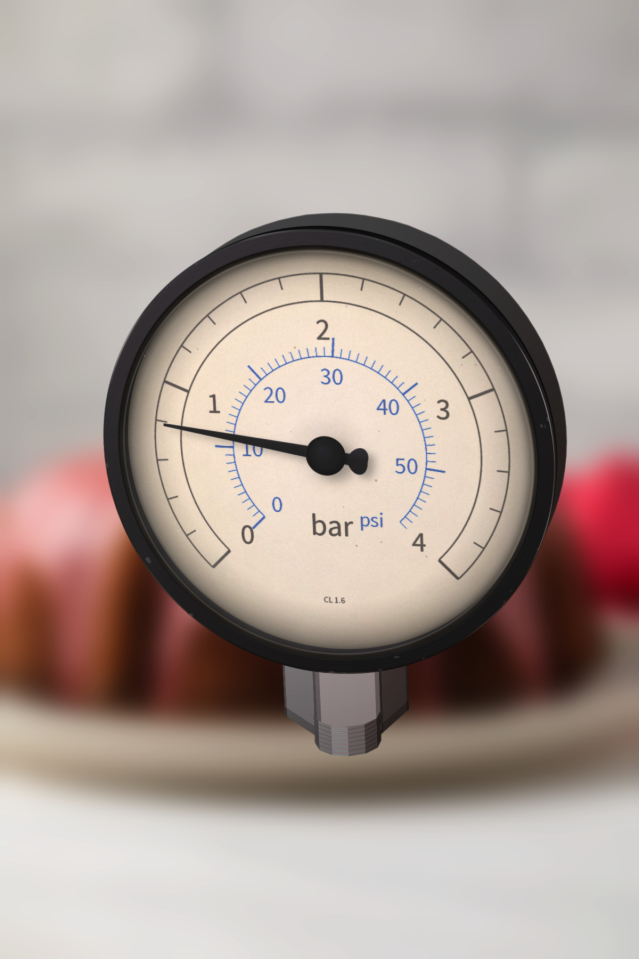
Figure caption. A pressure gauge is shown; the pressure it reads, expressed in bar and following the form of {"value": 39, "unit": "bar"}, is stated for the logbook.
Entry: {"value": 0.8, "unit": "bar"}
